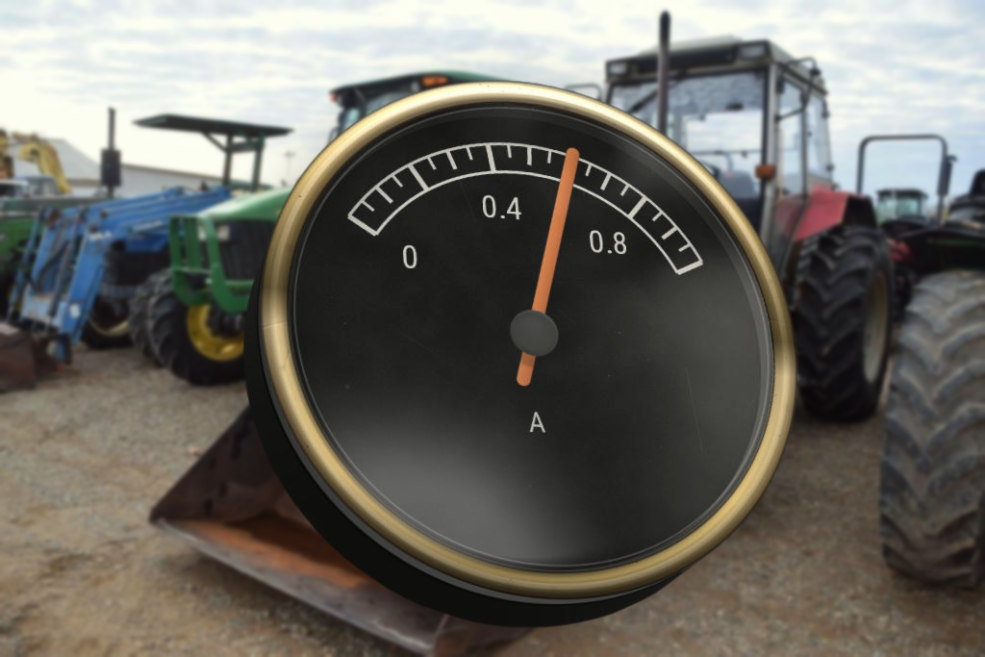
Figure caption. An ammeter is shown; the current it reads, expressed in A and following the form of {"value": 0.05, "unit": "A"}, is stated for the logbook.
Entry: {"value": 0.6, "unit": "A"}
